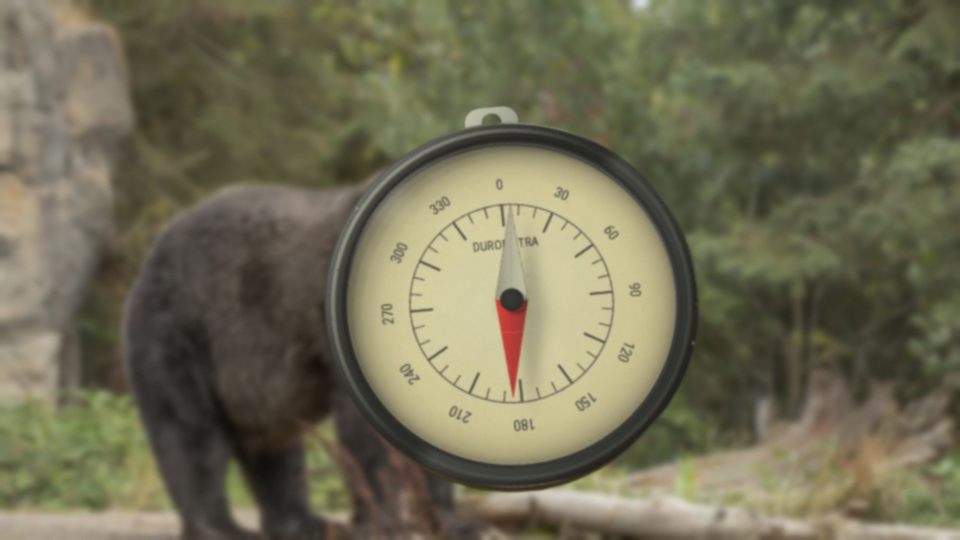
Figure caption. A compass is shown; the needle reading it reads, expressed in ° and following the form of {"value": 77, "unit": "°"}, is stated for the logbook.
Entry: {"value": 185, "unit": "°"}
